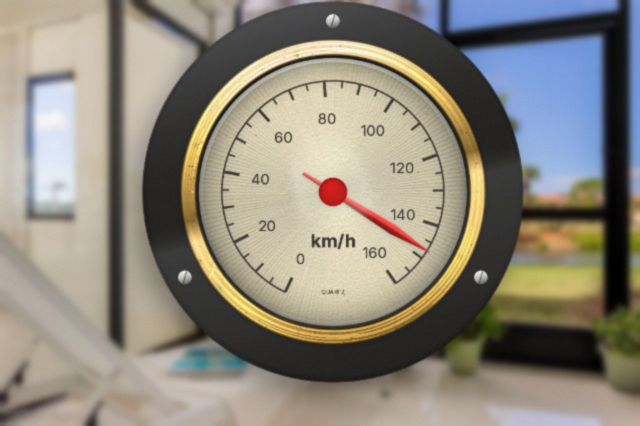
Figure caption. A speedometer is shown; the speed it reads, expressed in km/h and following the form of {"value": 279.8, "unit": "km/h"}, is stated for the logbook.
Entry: {"value": 147.5, "unit": "km/h"}
